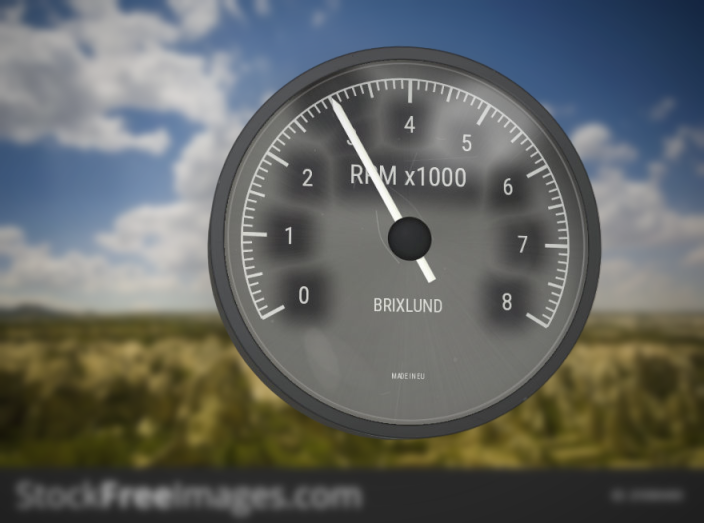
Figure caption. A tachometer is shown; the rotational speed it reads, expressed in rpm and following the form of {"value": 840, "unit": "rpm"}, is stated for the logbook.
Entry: {"value": 3000, "unit": "rpm"}
